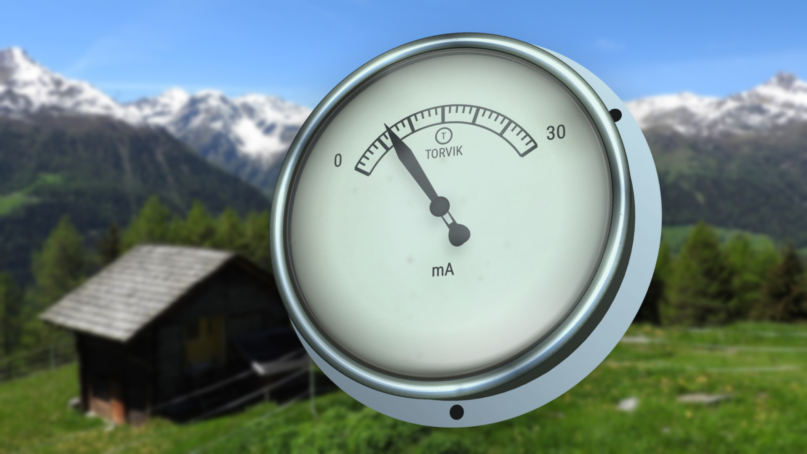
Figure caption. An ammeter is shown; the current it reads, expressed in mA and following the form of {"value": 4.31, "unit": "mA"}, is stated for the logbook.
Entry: {"value": 7, "unit": "mA"}
